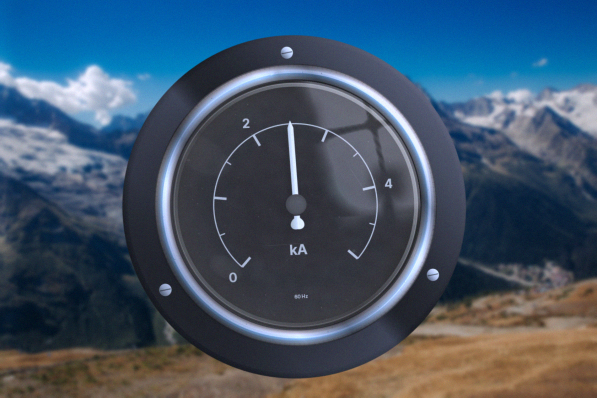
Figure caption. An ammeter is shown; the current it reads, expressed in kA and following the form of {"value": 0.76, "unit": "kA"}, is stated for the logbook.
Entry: {"value": 2.5, "unit": "kA"}
